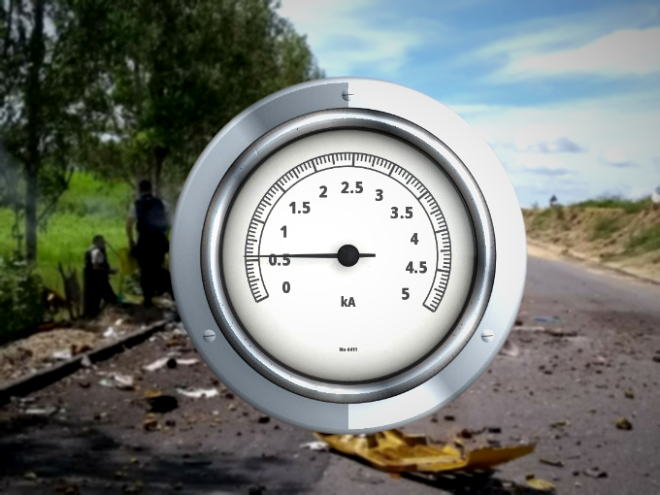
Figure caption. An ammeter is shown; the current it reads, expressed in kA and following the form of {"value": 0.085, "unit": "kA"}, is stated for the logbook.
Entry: {"value": 0.55, "unit": "kA"}
